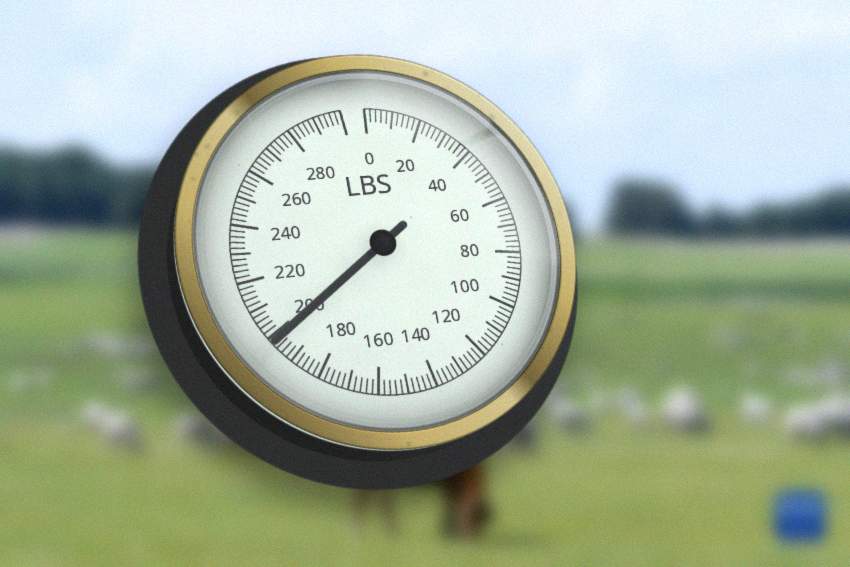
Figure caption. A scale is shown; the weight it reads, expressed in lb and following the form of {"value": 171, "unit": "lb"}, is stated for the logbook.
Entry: {"value": 198, "unit": "lb"}
